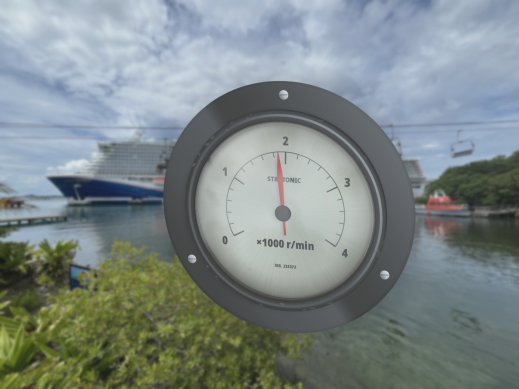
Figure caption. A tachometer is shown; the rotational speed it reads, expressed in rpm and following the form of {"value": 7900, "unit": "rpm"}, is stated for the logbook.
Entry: {"value": 1900, "unit": "rpm"}
